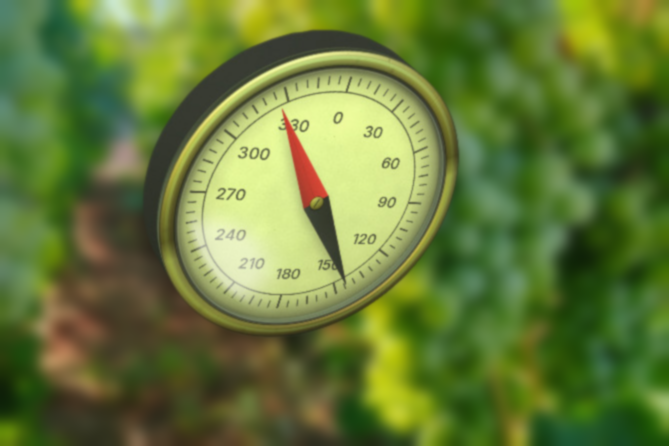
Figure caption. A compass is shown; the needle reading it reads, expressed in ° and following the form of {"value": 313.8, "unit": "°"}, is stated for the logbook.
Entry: {"value": 325, "unit": "°"}
